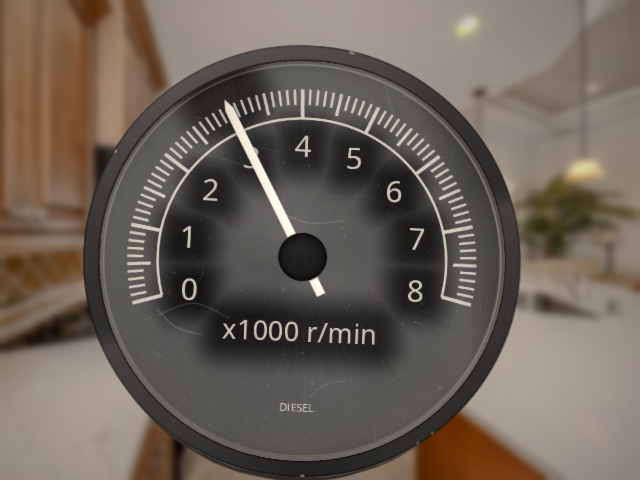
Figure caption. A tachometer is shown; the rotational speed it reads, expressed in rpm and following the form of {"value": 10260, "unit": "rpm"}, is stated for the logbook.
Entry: {"value": 3000, "unit": "rpm"}
